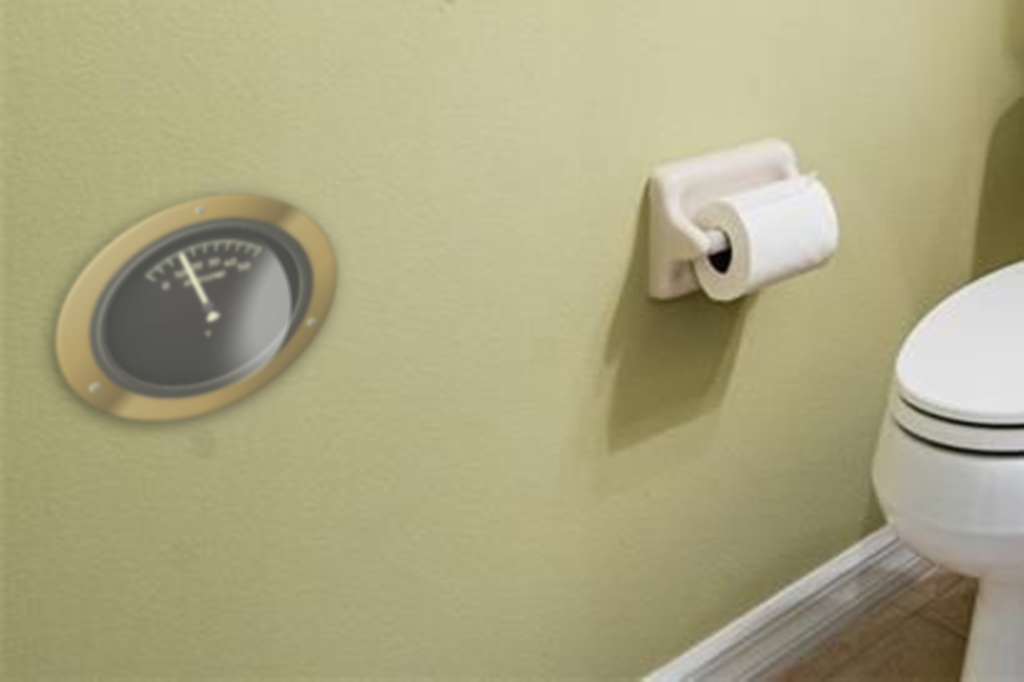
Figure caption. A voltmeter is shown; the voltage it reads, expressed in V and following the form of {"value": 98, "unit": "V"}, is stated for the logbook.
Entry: {"value": 15, "unit": "V"}
